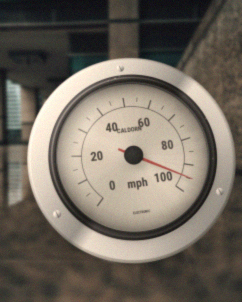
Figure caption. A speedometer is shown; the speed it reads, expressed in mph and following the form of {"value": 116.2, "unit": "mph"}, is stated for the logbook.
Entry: {"value": 95, "unit": "mph"}
